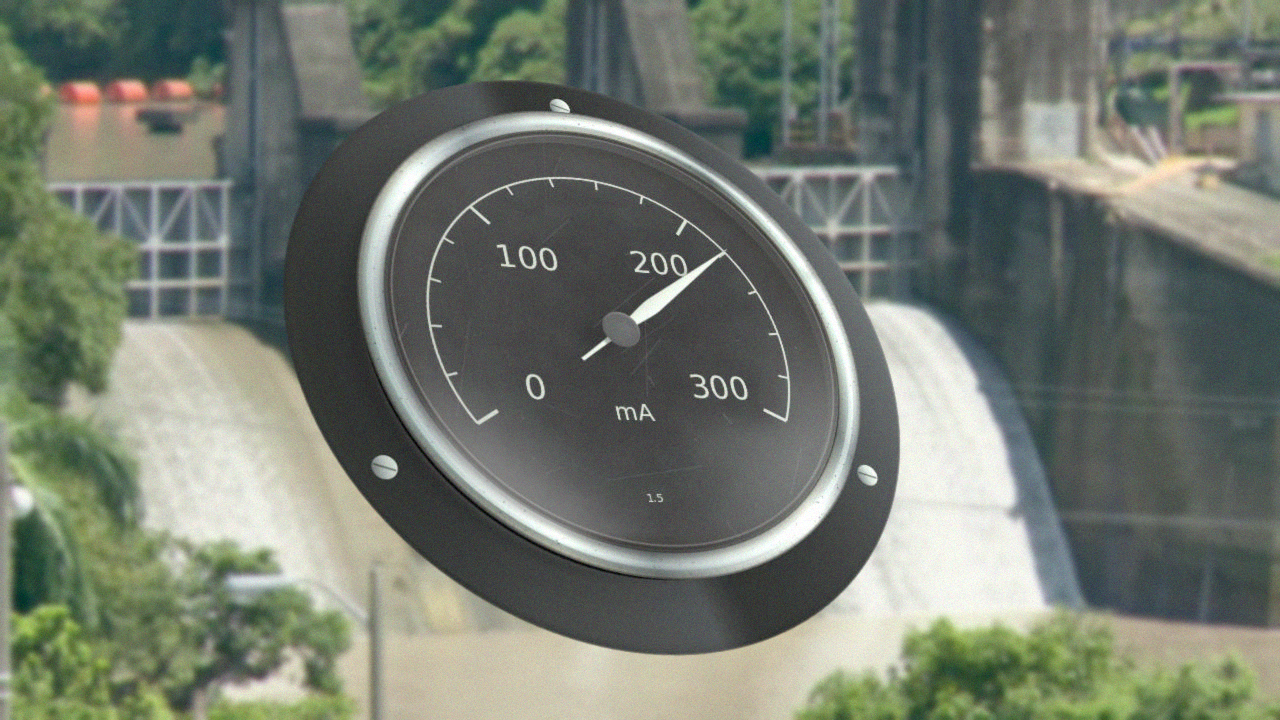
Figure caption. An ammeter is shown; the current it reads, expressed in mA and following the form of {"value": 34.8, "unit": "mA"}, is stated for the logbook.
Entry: {"value": 220, "unit": "mA"}
